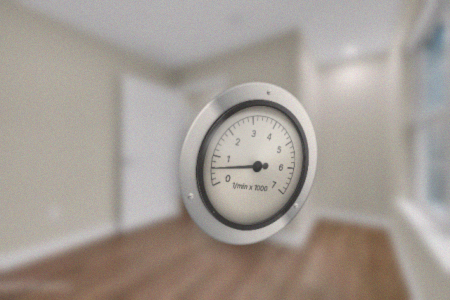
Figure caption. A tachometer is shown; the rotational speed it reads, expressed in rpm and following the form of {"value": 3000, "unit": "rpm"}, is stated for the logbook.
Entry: {"value": 600, "unit": "rpm"}
